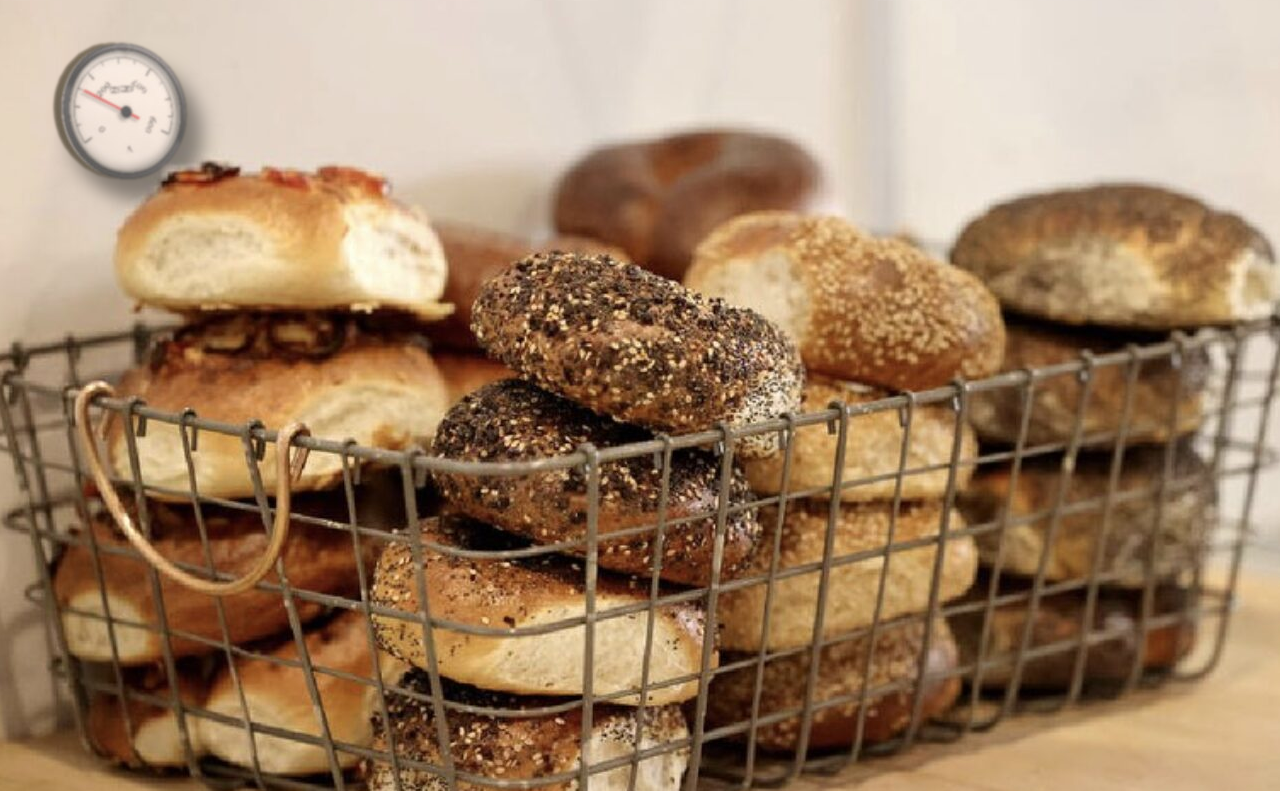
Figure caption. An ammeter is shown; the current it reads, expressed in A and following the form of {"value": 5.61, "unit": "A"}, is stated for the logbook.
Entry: {"value": 150, "unit": "A"}
